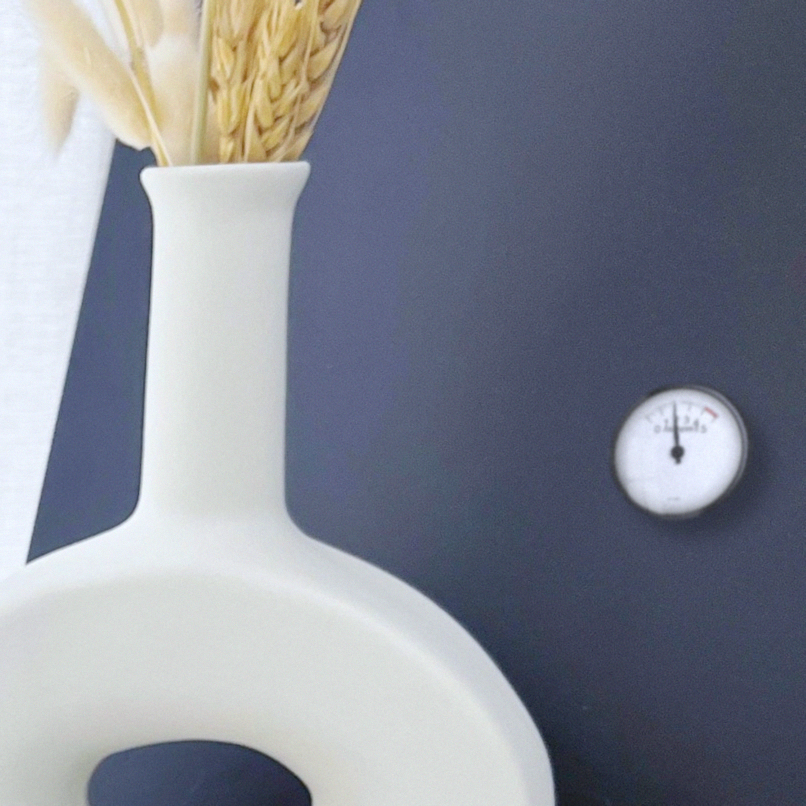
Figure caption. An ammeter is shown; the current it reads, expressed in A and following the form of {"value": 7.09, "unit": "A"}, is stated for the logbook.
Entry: {"value": 2, "unit": "A"}
